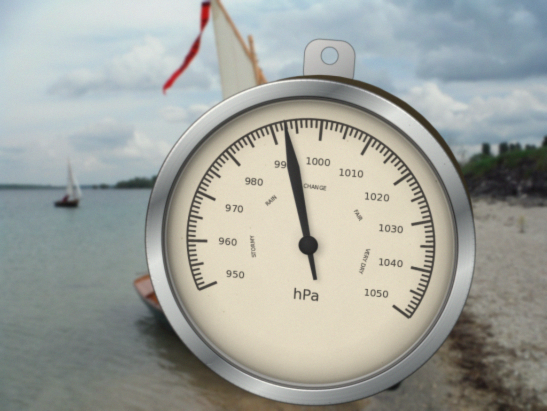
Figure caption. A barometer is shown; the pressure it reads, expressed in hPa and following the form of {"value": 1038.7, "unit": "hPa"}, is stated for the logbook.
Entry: {"value": 993, "unit": "hPa"}
